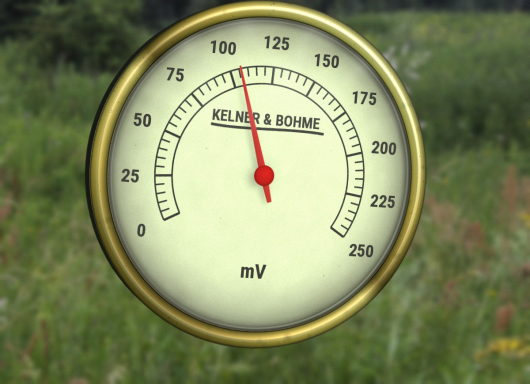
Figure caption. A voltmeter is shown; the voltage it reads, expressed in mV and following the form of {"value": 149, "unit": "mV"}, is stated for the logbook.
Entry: {"value": 105, "unit": "mV"}
